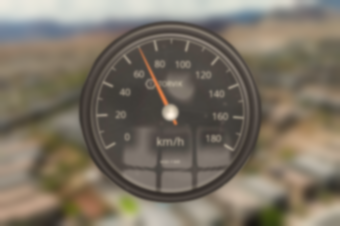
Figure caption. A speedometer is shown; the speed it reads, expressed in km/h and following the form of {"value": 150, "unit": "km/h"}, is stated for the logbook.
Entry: {"value": 70, "unit": "km/h"}
